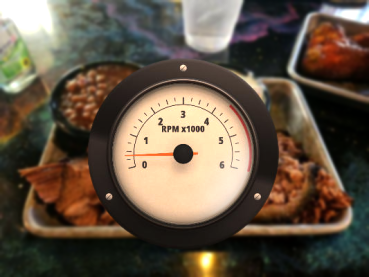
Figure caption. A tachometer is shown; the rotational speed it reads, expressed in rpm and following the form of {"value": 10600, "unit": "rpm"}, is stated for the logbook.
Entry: {"value": 375, "unit": "rpm"}
